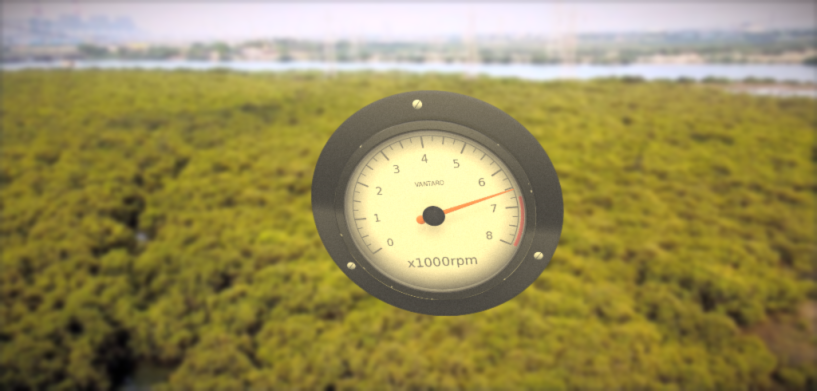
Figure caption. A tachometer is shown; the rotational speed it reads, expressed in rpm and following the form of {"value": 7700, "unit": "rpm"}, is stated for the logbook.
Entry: {"value": 6500, "unit": "rpm"}
